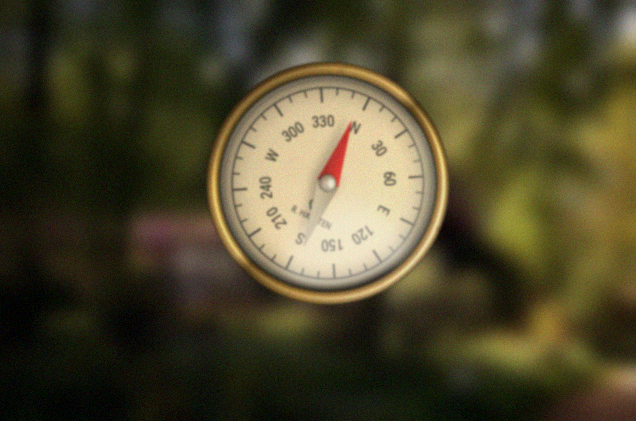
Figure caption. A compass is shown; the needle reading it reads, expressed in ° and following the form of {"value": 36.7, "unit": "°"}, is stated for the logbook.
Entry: {"value": 355, "unit": "°"}
